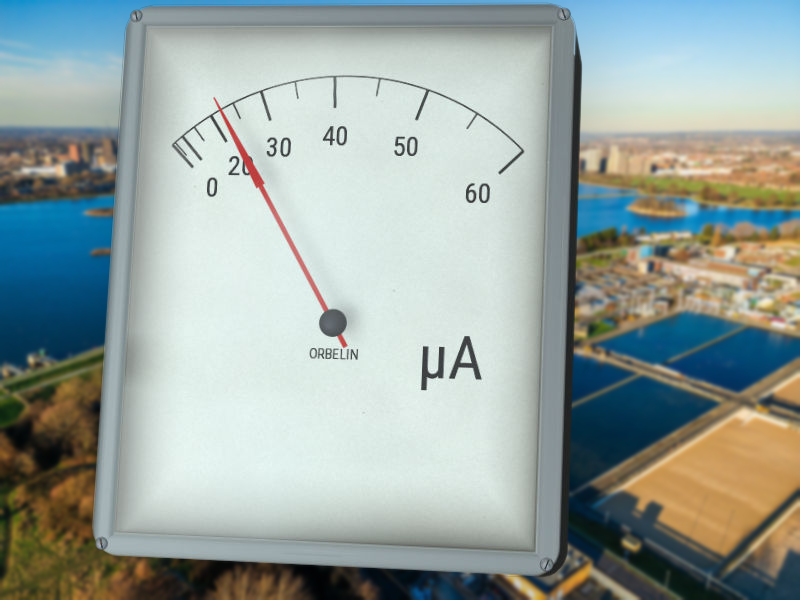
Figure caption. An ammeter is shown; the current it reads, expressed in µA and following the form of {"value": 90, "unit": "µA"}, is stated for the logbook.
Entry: {"value": 22.5, "unit": "µA"}
